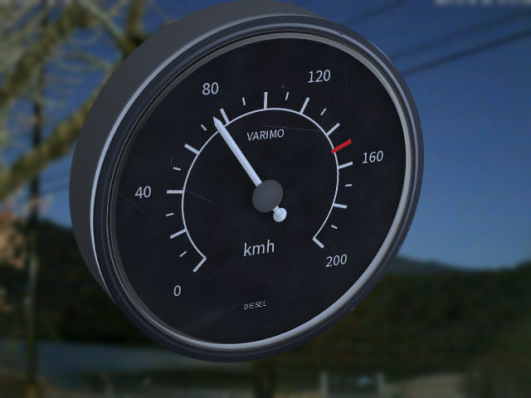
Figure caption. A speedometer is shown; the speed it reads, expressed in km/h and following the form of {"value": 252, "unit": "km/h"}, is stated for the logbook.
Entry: {"value": 75, "unit": "km/h"}
